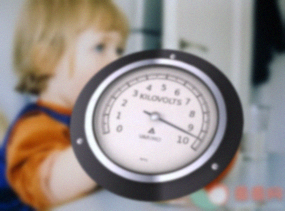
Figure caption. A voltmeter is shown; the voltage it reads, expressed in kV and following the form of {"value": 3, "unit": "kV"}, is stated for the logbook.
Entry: {"value": 9.5, "unit": "kV"}
